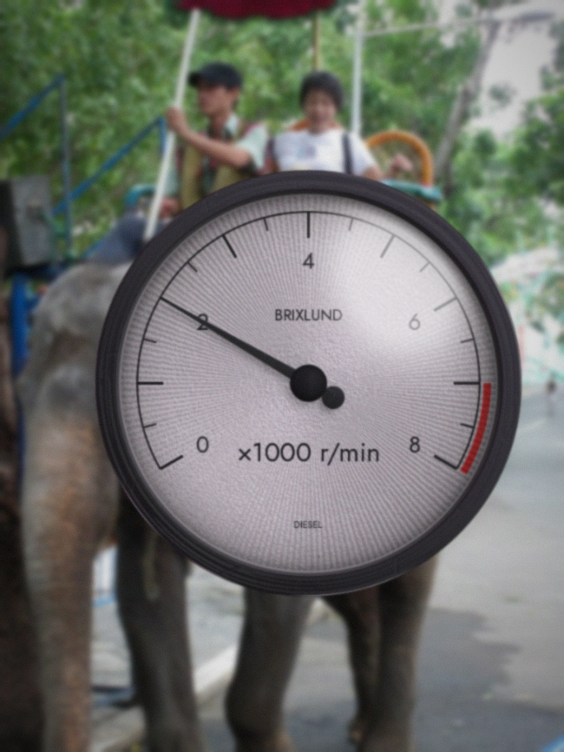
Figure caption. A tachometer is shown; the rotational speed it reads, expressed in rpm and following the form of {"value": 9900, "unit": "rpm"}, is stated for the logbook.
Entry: {"value": 2000, "unit": "rpm"}
